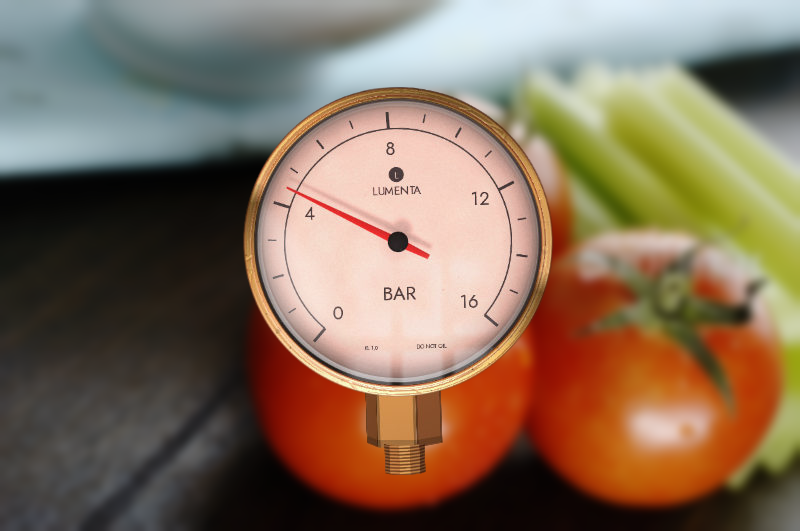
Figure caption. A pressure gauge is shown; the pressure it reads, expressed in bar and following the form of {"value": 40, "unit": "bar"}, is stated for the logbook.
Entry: {"value": 4.5, "unit": "bar"}
